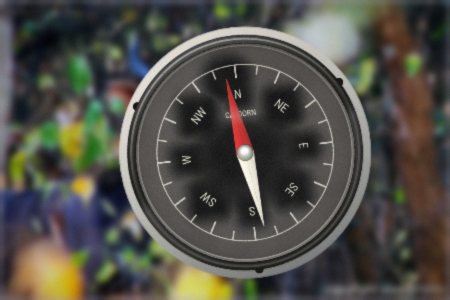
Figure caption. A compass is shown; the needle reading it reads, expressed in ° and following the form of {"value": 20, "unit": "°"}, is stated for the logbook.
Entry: {"value": 352.5, "unit": "°"}
